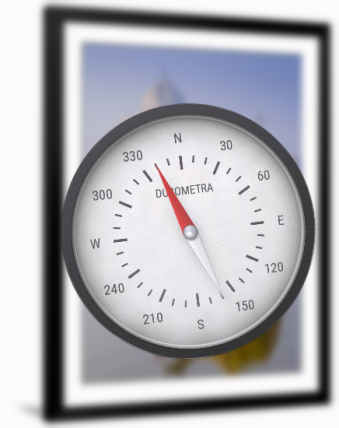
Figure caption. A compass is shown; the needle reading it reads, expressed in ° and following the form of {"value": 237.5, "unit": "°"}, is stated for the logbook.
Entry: {"value": 340, "unit": "°"}
